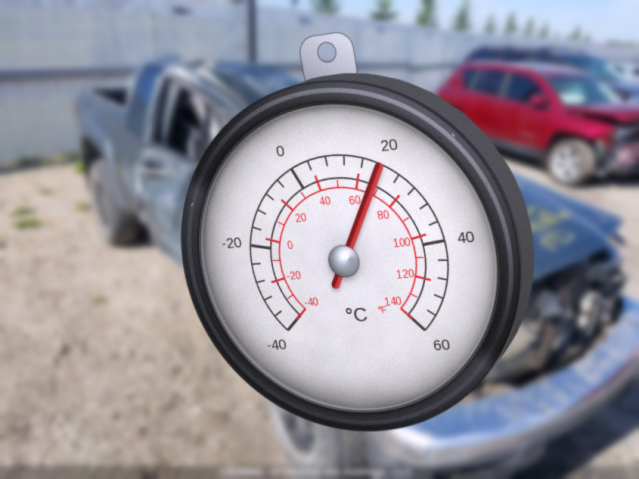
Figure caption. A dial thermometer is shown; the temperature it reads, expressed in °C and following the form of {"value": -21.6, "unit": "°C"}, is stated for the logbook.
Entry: {"value": 20, "unit": "°C"}
